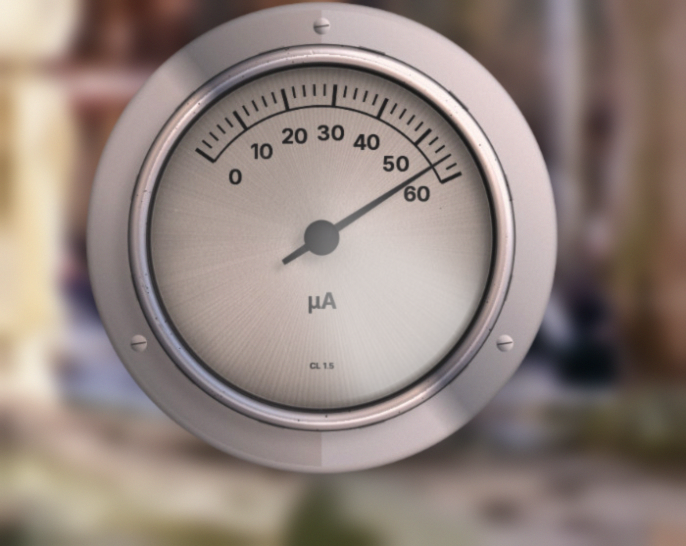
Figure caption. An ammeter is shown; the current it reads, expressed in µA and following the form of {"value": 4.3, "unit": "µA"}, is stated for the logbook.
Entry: {"value": 56, "unit": "µA"}
